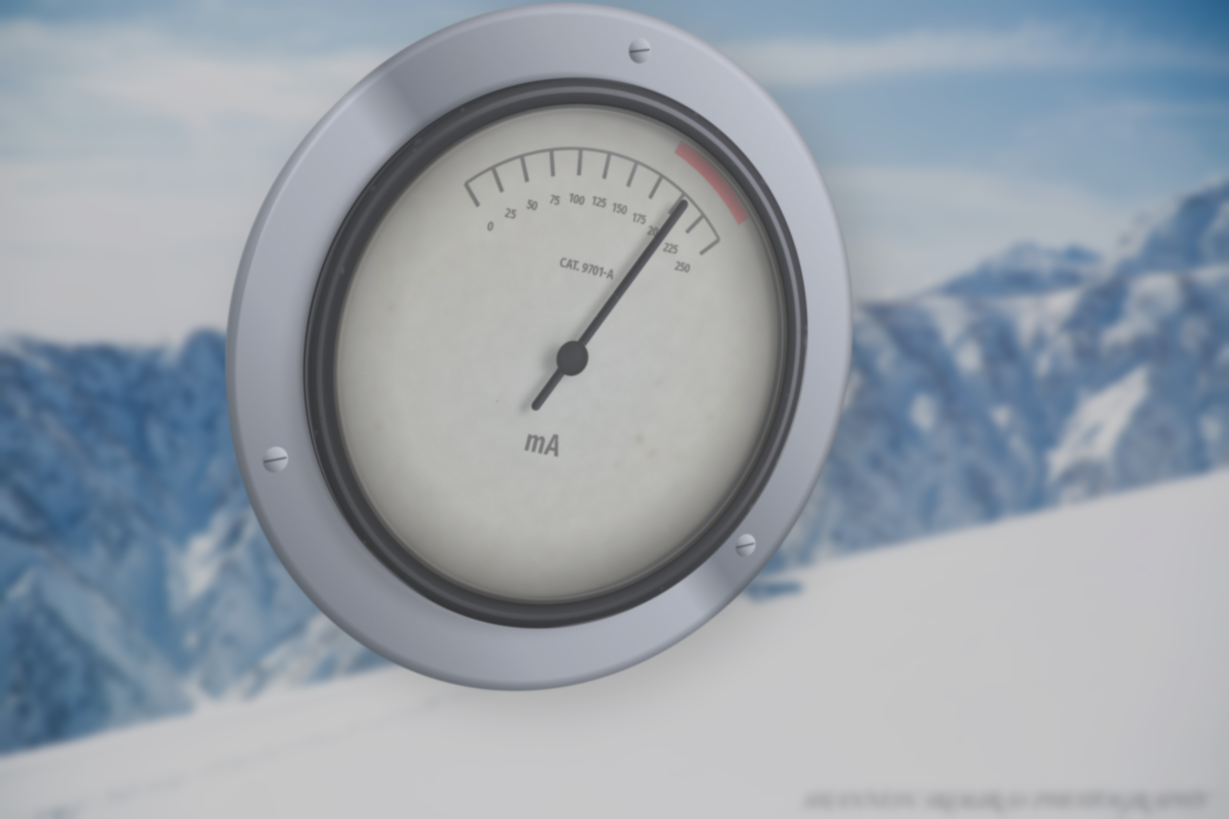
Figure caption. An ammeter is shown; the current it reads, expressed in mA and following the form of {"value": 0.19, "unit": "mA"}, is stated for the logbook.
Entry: {"value": 200, "unit": "mA"}
